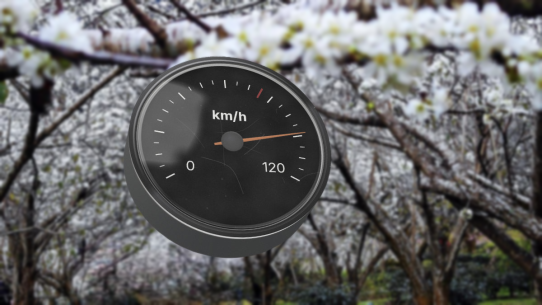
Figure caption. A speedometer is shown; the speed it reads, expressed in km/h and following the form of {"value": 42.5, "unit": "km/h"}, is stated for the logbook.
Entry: {"value": 100, "unit": "km/h"}
